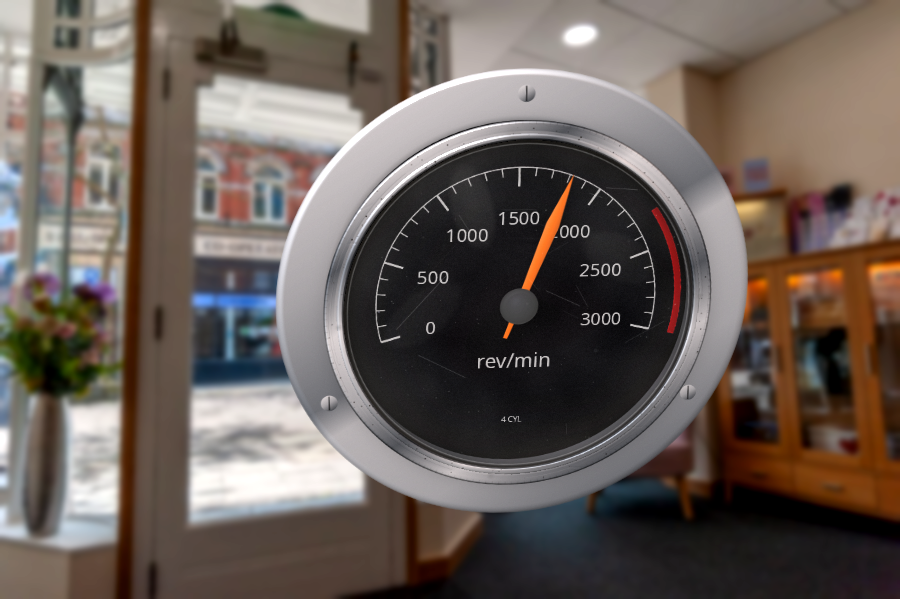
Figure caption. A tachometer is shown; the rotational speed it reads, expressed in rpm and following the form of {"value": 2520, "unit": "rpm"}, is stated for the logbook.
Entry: {"value": 1800, "unit": "rpm"}
